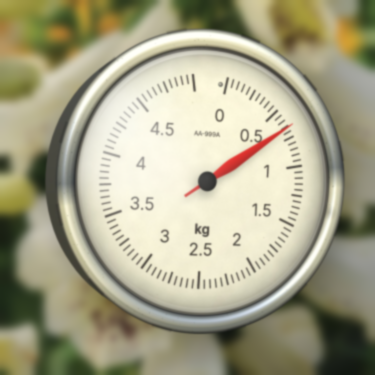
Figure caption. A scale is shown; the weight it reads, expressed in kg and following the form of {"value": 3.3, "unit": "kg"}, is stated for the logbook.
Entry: {"value": 0.65, "unit": "kg"}
